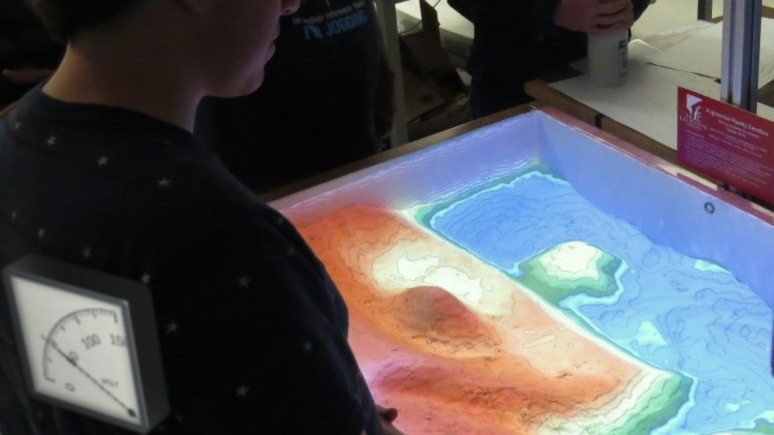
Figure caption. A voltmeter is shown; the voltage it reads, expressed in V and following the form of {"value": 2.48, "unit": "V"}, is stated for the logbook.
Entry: {"value": 50, "unit": "V"}
